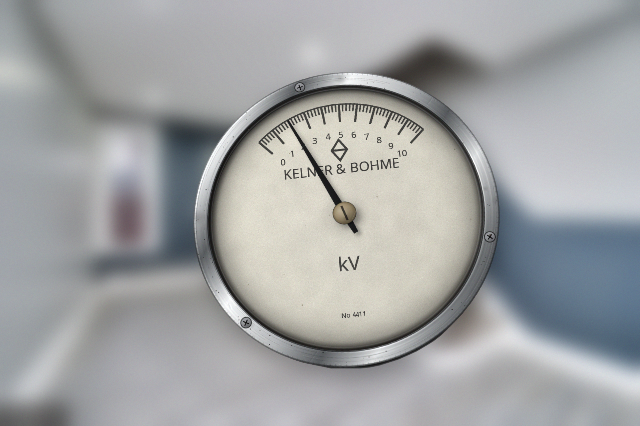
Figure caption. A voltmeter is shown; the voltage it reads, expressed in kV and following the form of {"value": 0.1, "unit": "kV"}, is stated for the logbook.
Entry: {"value": 2, "unit": "kV"}
